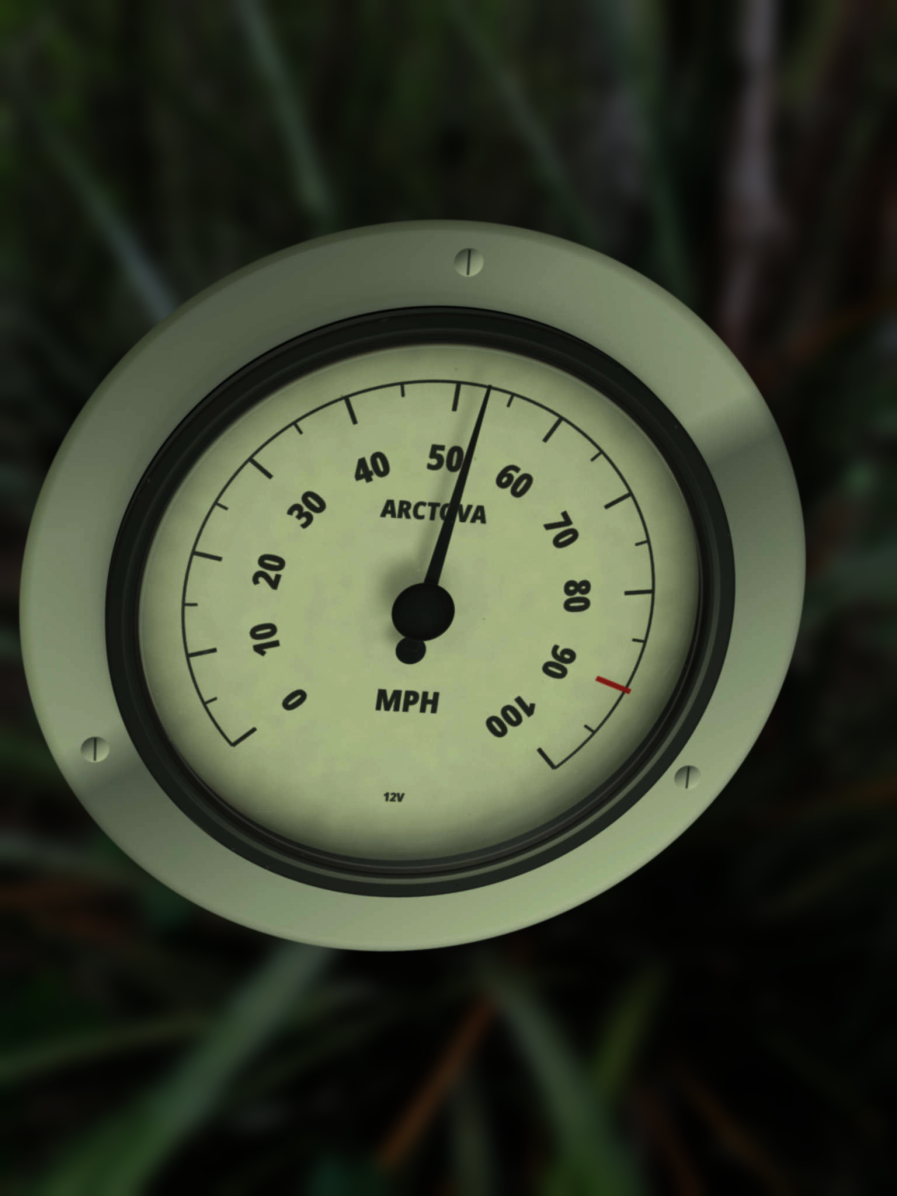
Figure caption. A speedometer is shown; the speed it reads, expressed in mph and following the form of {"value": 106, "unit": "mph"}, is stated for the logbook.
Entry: {"value": 52.5, "unit": "mph"}
